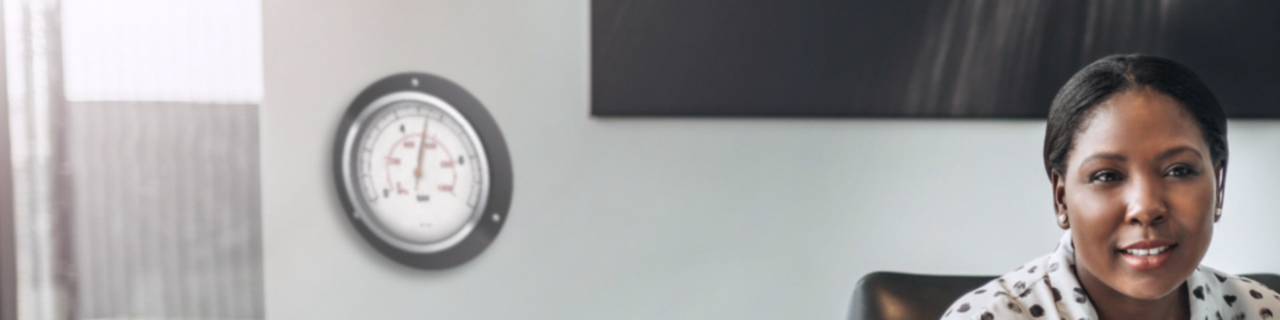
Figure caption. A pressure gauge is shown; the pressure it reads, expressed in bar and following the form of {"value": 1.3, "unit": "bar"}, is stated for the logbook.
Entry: {"value": 5.5, "unit": "bar"}
